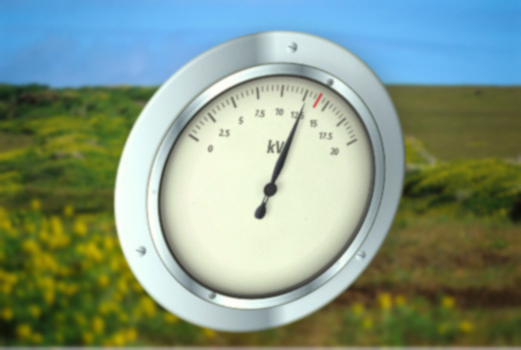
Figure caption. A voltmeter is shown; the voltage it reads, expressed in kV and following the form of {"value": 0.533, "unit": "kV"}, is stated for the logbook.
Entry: {"value": 12.5, "unit": "kV"}
